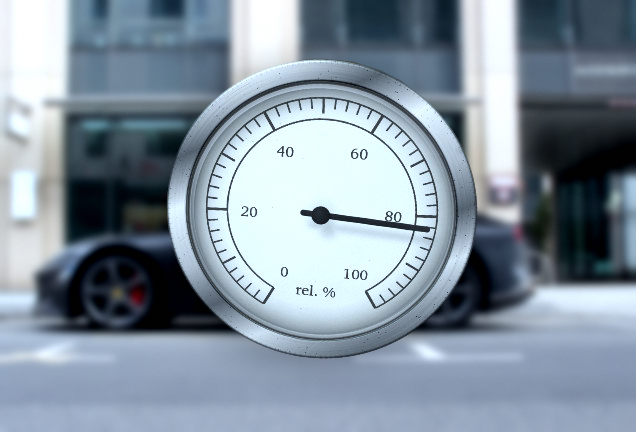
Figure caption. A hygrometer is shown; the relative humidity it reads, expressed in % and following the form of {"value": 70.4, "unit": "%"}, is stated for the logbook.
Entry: {"value": 82, "unit": "%"}
